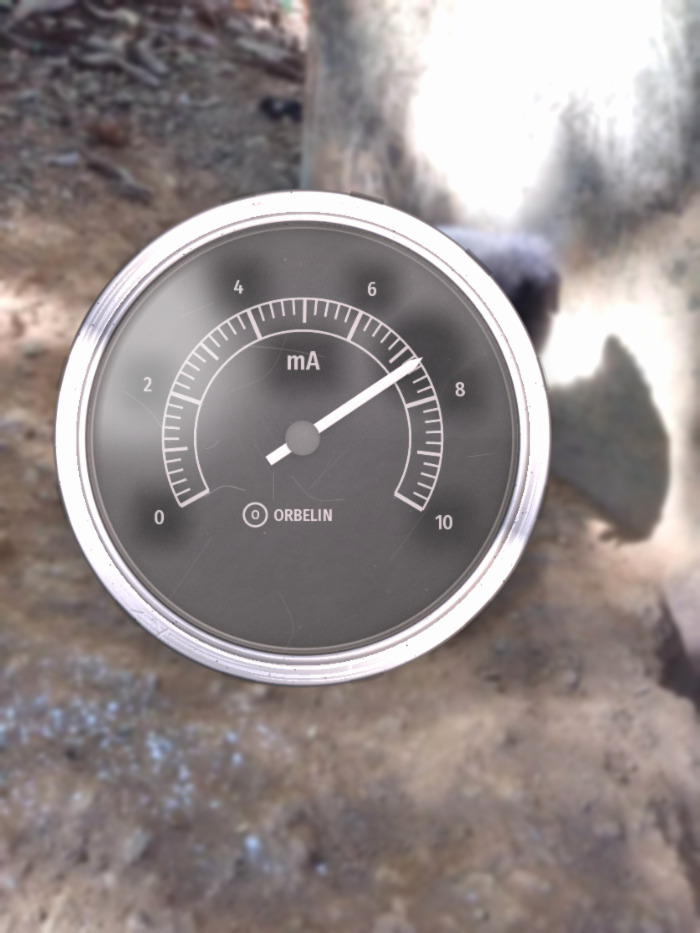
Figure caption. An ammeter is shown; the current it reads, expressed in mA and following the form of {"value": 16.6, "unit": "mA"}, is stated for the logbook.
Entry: {"value": 7.3, "unit": "mA"}
